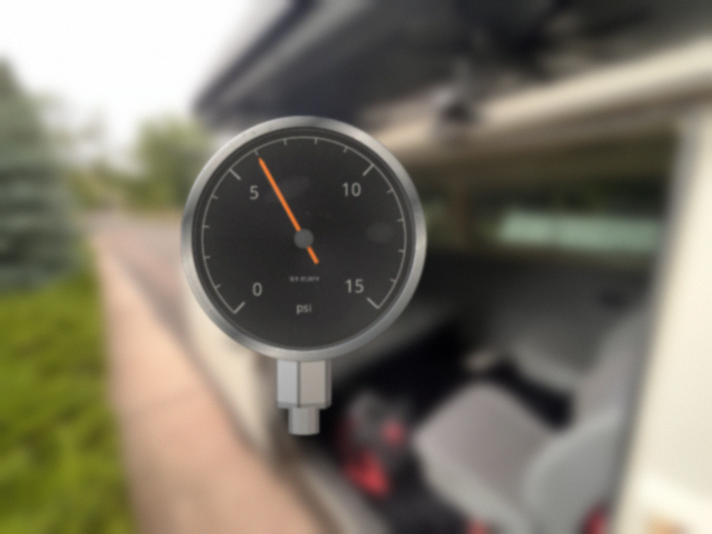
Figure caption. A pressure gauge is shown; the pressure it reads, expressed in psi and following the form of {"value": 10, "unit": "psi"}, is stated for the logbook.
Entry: {"value": 6, "unit": "psi"}
